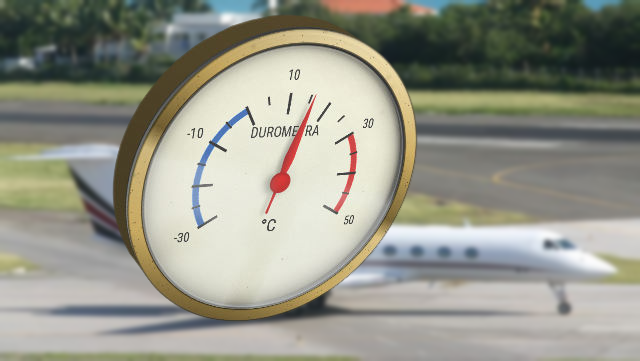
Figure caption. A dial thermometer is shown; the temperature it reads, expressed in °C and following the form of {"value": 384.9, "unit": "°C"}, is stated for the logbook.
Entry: {"value": 15, "unit": "°C"}
